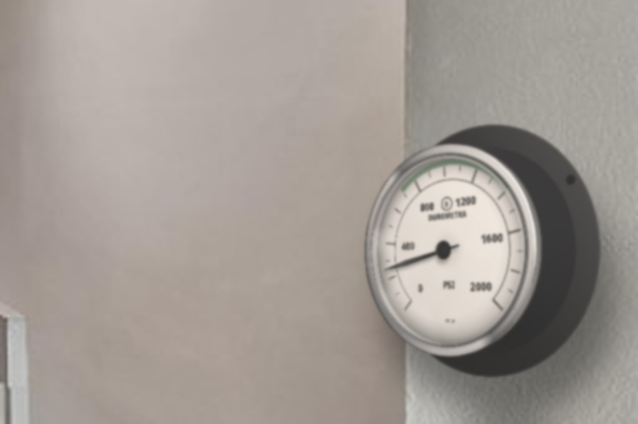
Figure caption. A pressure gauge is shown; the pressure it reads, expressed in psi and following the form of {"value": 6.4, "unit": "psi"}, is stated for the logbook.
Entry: {"value": 250, "unit": "psi"}
